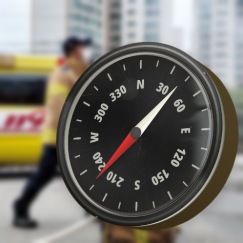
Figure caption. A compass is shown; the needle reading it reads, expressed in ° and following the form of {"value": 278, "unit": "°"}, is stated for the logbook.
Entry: {"value": 225, "unit": "°"}
